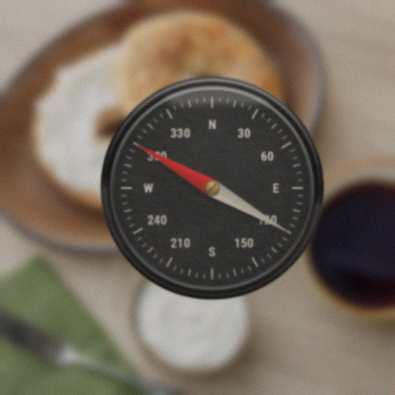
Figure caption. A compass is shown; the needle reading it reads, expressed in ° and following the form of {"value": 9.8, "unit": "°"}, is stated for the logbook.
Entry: {"value": 300, "unit": "°"}
